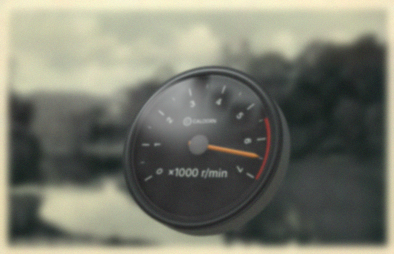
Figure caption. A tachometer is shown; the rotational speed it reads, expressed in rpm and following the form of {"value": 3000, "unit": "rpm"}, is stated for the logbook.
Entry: {"value": 6500, "unit": "rpm"}
